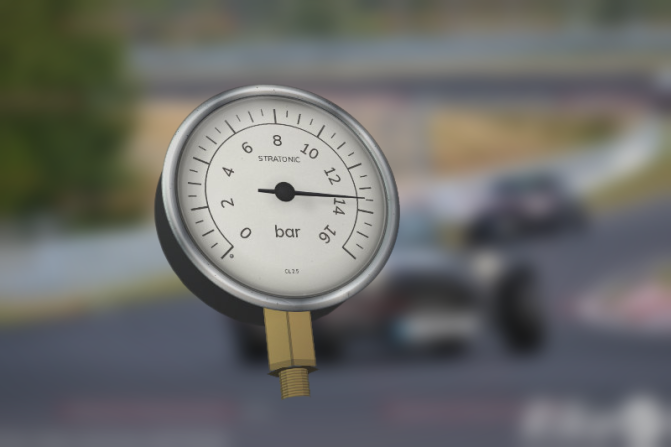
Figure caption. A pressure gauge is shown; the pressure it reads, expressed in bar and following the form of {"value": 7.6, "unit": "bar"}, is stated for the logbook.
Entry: {"value": 13.5, "unit": "bar"}
